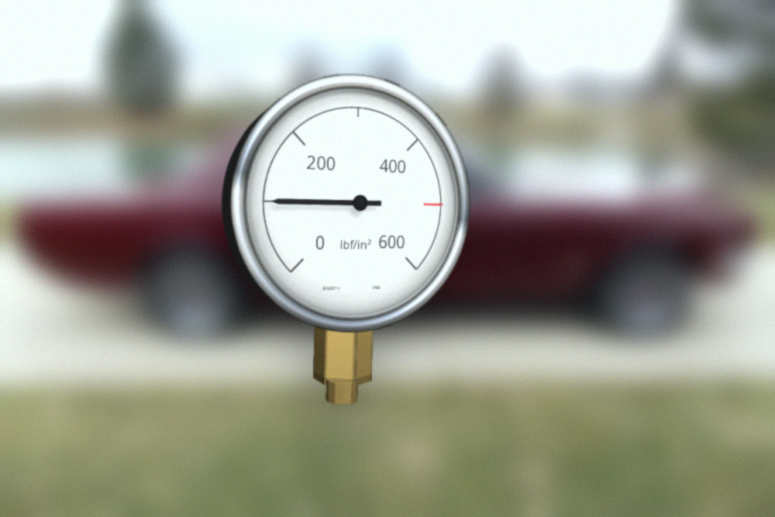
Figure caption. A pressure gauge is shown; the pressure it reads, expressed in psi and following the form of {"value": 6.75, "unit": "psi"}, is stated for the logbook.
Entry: {"value": 100, "unit": "psi"}
